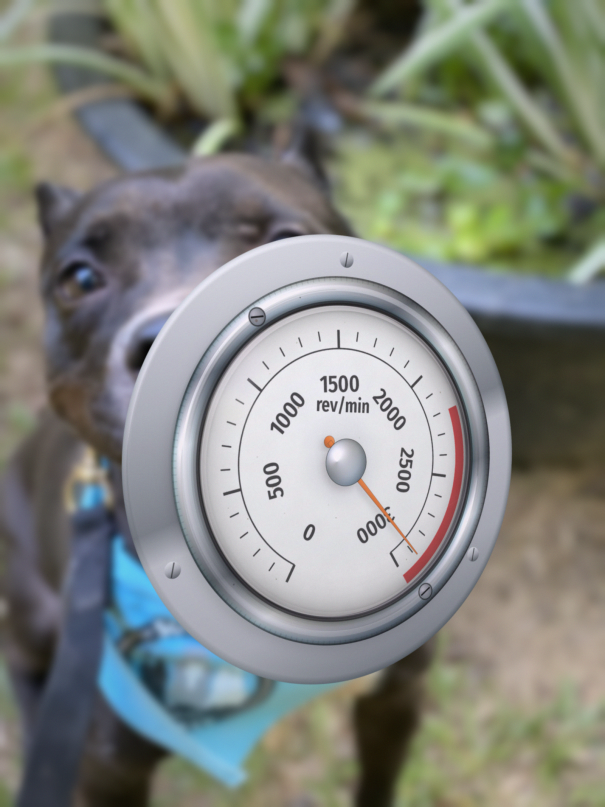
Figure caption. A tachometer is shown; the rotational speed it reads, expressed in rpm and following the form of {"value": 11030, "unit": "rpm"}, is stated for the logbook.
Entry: {"value": 2900, "unit": "rpm"}
